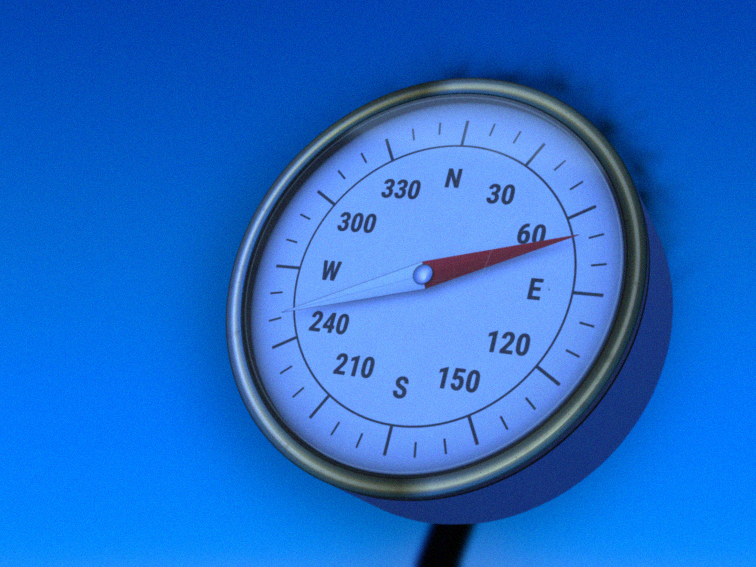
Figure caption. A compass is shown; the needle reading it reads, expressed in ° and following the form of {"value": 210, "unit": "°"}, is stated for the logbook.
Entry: {"value": 70, "unit": "°"}
